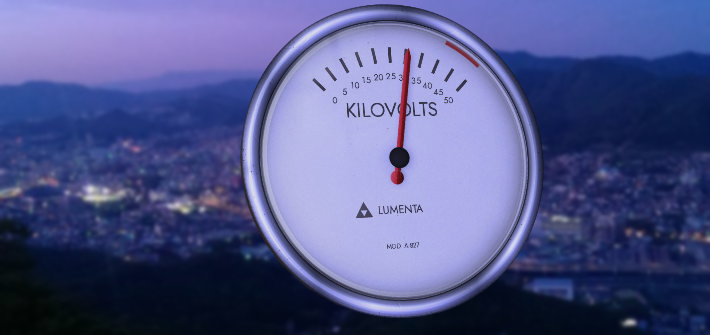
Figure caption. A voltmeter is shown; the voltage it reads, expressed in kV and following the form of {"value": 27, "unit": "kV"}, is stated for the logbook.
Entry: {"value": 30, "unit": "kV"}
